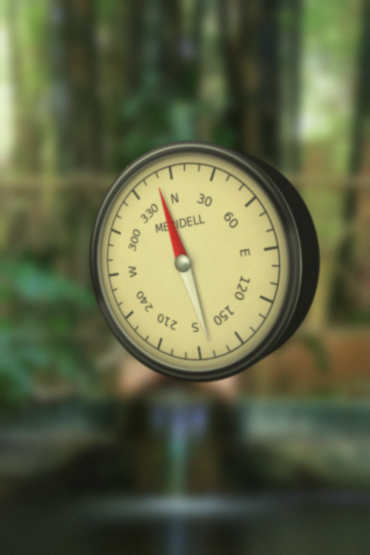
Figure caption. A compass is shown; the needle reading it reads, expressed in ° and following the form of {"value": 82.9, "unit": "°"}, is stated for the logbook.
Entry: {"value": 350, "unit": "°"}
